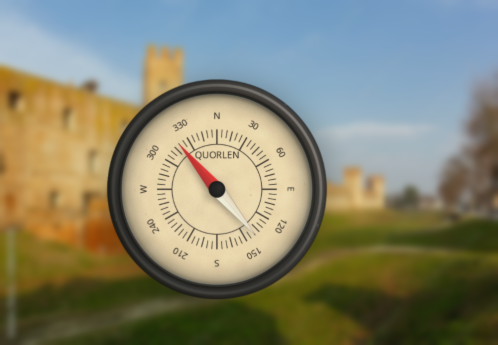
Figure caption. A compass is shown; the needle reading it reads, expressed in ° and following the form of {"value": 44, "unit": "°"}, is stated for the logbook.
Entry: {"value": 320, "unit": "°"}
